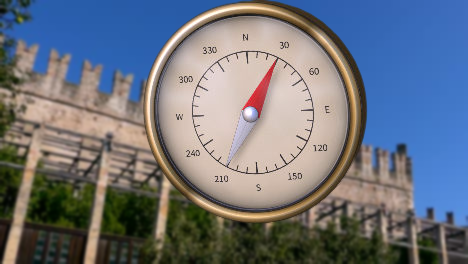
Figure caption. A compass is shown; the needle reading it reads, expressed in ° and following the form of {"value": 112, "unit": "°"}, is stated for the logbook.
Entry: {"value": 30, "unit": "°"}
